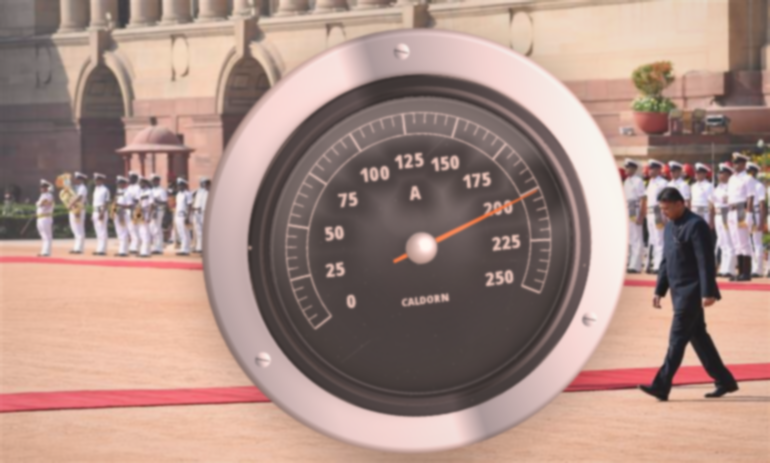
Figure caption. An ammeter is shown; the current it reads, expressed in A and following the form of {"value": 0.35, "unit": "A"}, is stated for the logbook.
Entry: {"value": 200, "unit": "A"}
